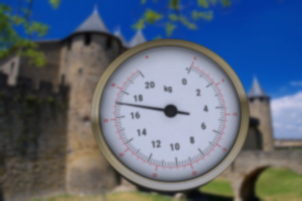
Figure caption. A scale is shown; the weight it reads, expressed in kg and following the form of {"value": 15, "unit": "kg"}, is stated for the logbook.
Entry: {"value": 17, "unit": "kg"}
